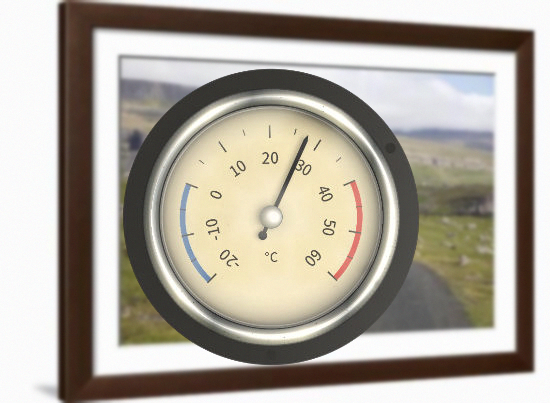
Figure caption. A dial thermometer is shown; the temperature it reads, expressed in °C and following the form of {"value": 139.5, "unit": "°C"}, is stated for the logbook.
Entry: {"value": 27.5, "unit": "°C"}
